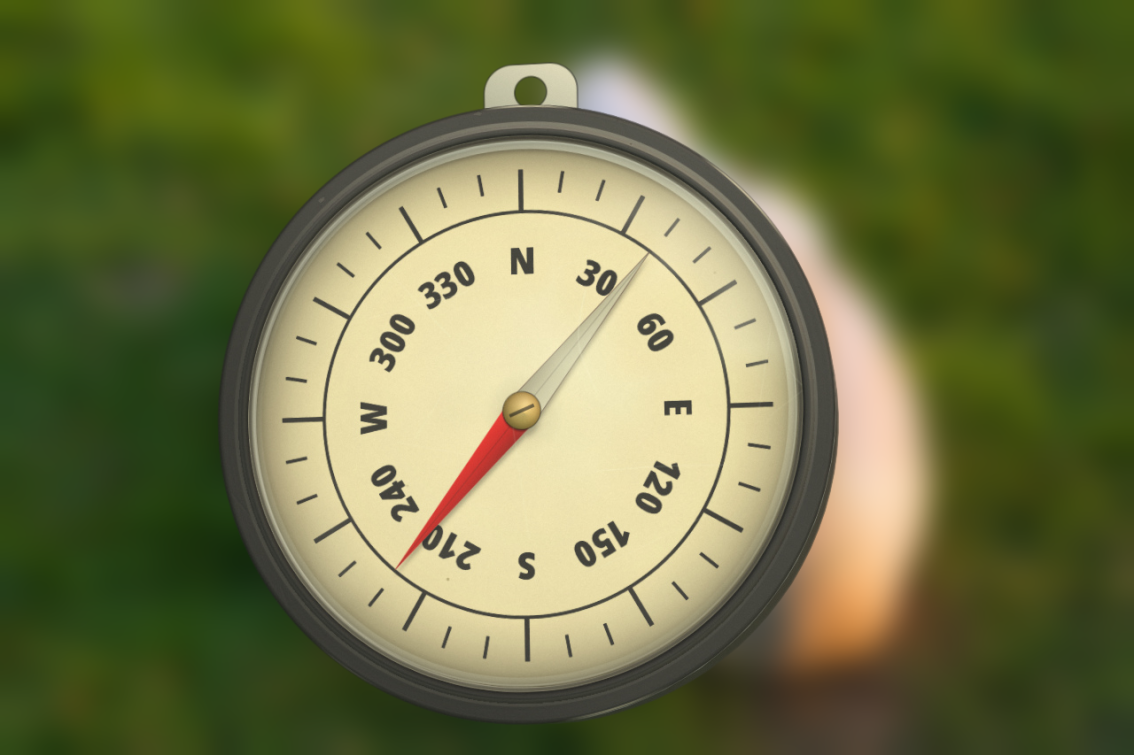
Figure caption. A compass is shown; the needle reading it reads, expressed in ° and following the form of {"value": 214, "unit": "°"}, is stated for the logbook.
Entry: {"value": 220, "unit": "°"}
